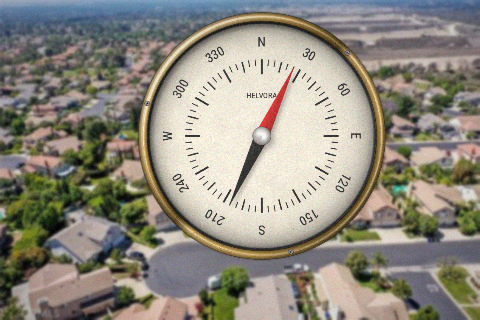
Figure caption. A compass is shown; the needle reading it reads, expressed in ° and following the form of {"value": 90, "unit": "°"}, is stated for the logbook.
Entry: {"value": 25, "unit": "°"}
